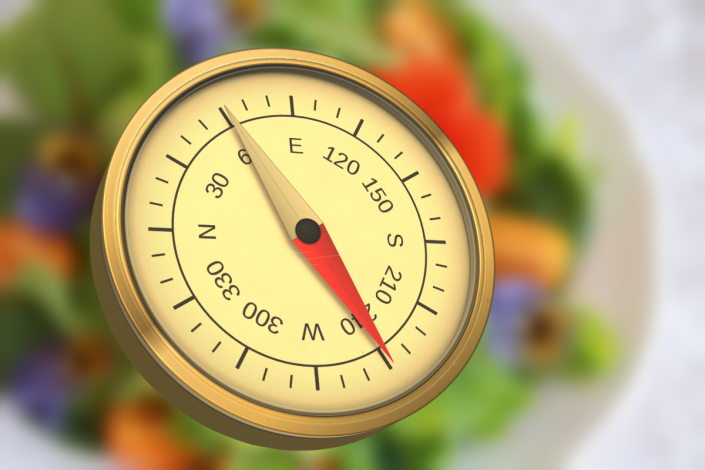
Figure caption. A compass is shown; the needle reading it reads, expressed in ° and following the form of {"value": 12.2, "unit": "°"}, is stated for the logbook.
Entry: {"value": 240, "unit": "°"}
